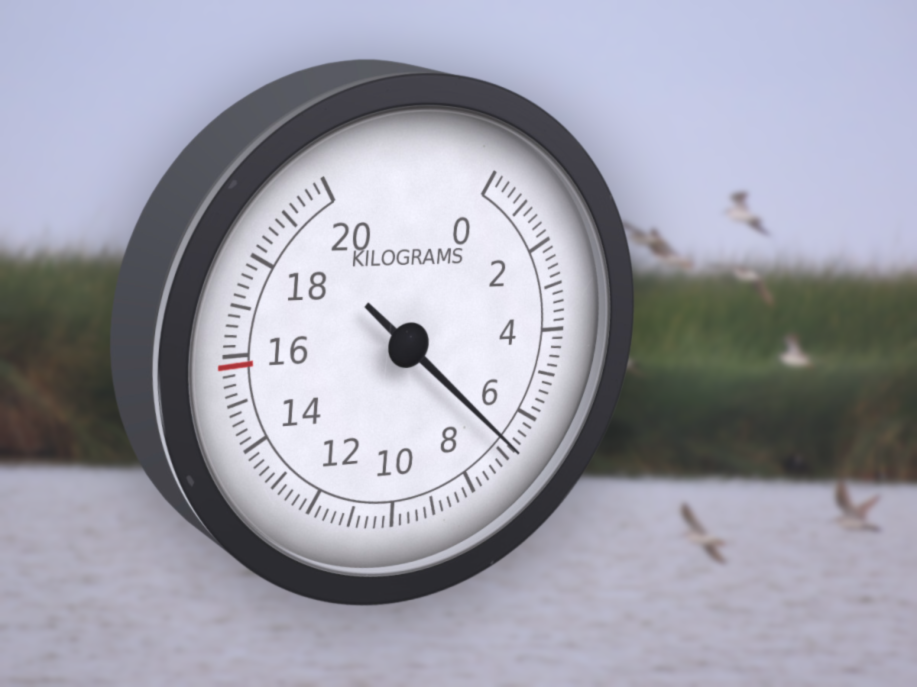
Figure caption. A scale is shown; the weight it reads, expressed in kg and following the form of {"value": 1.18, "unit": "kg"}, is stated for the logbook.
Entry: {"value": 6.8, "unit": "kg"}
